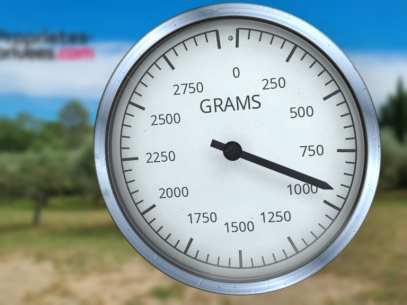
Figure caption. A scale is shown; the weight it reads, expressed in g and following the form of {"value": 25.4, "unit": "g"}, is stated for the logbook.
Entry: {"value": 925, "unit": "g"}
